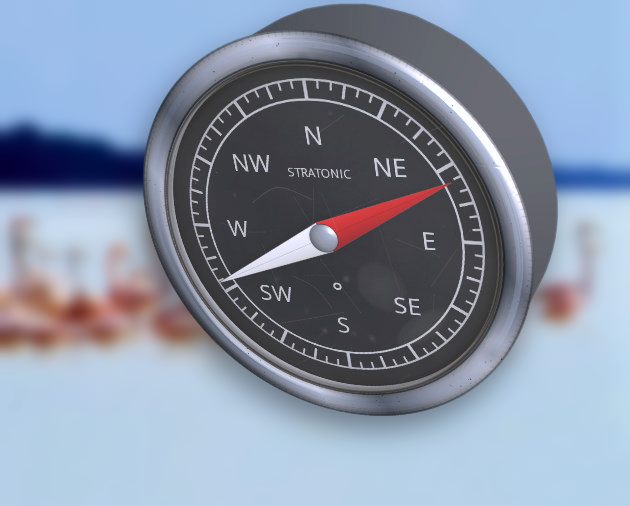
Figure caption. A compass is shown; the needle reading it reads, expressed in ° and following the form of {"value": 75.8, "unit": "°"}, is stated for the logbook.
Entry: {"value": 65, "unit": "°"}
